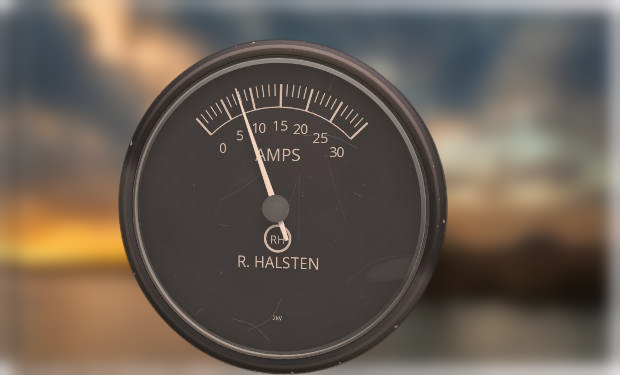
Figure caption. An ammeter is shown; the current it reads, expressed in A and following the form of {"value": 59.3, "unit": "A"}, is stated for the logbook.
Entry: {"value": 8, "unit": "A"}
